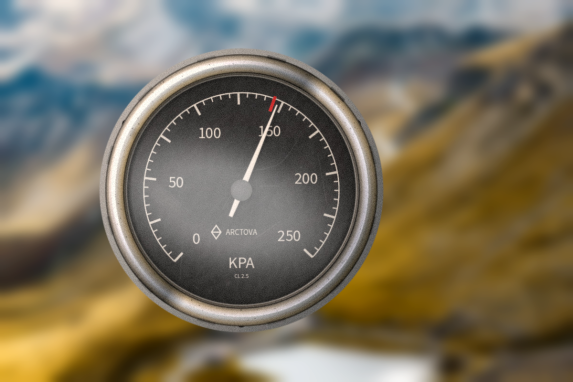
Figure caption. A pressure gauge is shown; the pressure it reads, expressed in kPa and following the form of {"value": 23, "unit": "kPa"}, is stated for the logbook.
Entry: {"value": 147.5, "unit": "kPa"}
